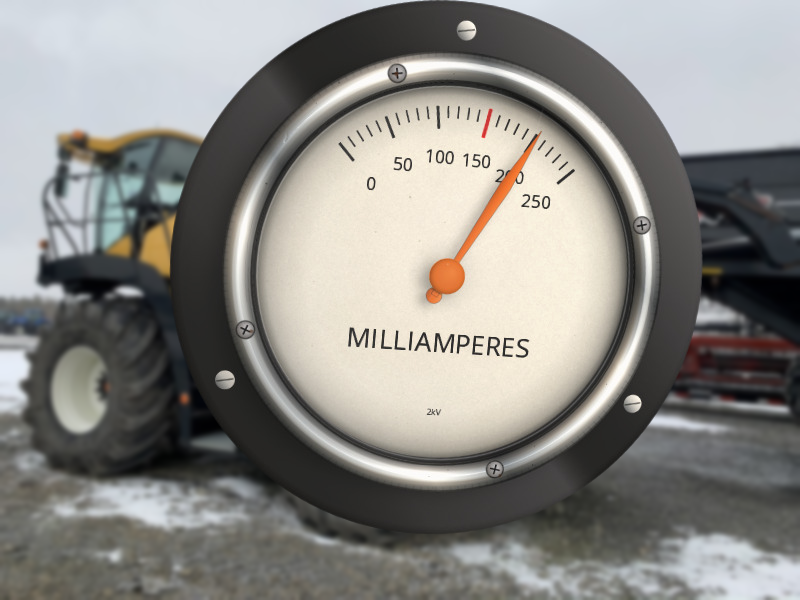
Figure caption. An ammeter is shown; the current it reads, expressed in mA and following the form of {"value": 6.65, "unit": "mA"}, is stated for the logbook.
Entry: {"value": 200, "unit": "mA"}
